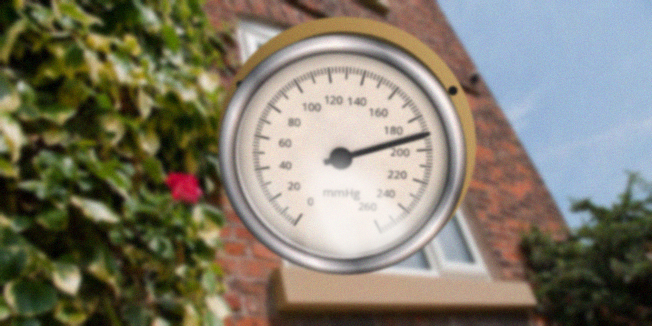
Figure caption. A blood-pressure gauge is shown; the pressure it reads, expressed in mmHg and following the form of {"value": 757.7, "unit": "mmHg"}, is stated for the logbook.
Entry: {"value": 190, "unit": "mmHg"}
